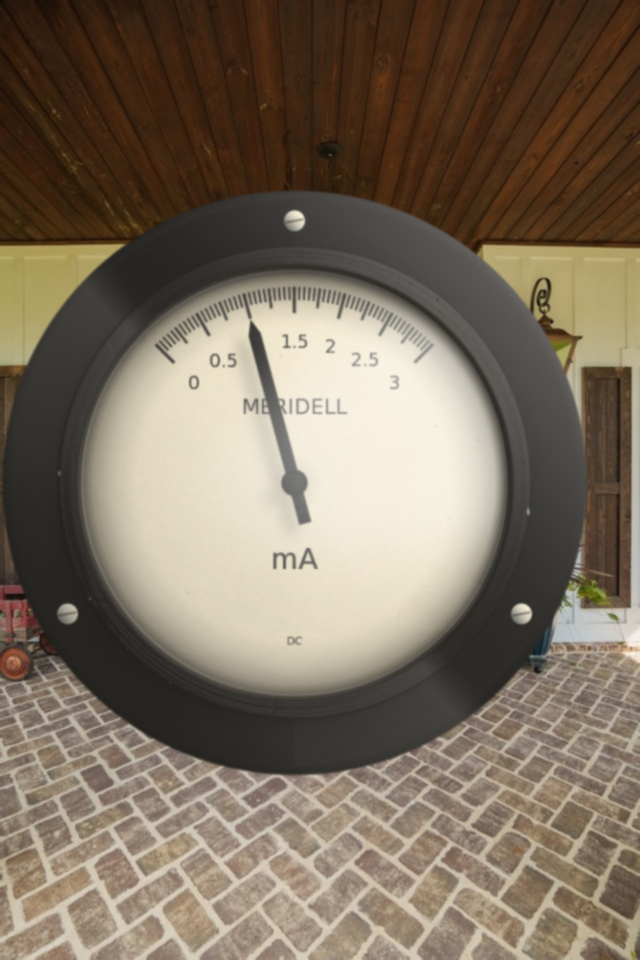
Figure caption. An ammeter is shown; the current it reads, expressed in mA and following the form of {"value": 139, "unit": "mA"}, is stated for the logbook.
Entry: {"value": 1, "unit": "mA"}
